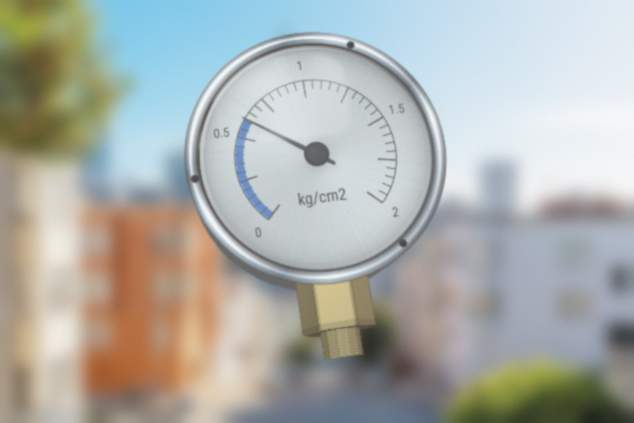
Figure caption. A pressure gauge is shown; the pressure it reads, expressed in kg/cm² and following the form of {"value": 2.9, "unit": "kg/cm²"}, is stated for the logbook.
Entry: {"value": 0.6, "unit": "kg/cm²"}
